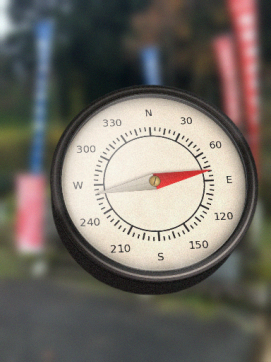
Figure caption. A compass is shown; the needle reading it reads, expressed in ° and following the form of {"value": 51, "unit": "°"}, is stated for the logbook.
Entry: {"value": 80, "unit": "°"}
